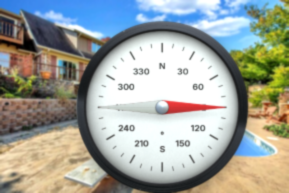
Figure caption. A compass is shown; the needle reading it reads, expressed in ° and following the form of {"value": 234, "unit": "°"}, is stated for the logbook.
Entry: {"value": 90, "unit": "°"}
